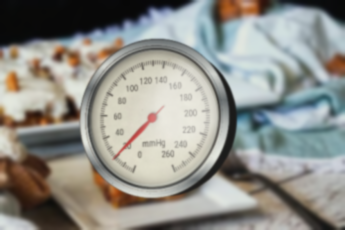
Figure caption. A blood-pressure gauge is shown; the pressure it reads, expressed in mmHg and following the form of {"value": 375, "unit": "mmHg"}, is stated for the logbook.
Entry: {"value": 20, "unit": "mmHg"}
